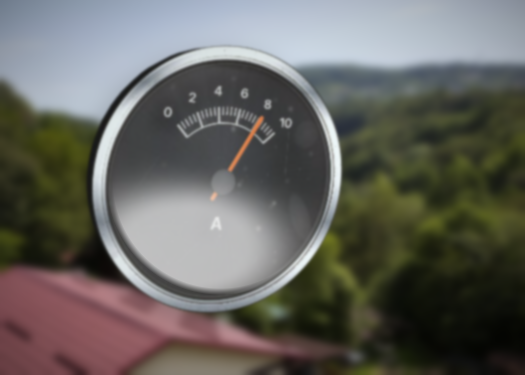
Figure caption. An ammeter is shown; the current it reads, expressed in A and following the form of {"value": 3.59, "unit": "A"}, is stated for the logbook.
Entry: {"value": 8, "unit": "A"}
